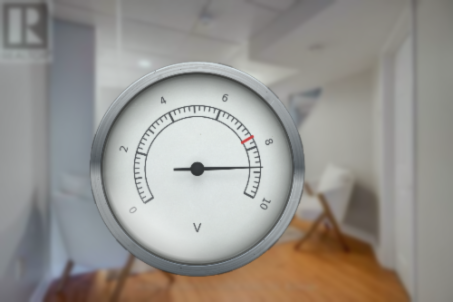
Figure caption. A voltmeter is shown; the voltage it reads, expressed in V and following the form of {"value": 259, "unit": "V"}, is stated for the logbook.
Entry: {"value": 8.8, "unit": "V"}
